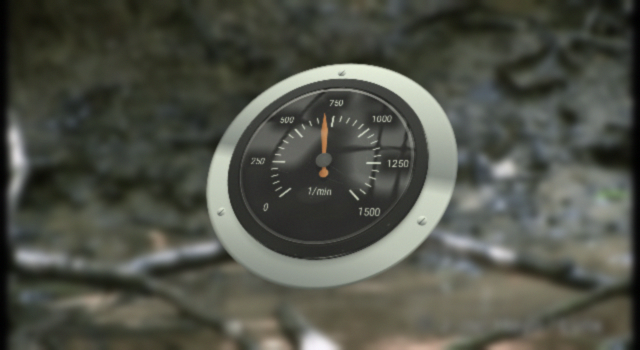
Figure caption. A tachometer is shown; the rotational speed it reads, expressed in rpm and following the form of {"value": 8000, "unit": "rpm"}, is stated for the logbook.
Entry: {"value": 700, "unit": "rpm"}
